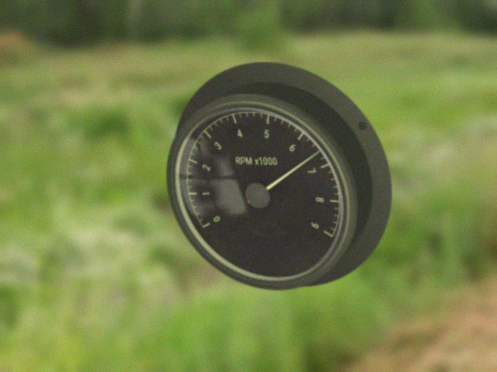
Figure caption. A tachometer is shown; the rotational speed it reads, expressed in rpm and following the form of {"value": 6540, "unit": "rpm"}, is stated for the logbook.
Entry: {"value": 6600, "unit": "rpm"}
